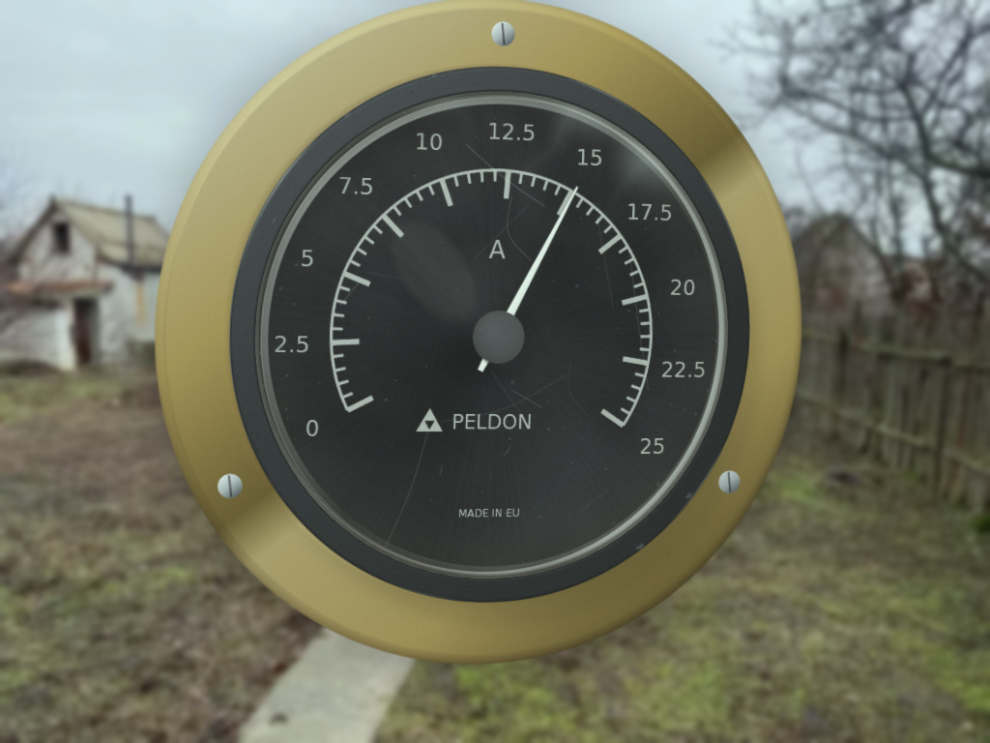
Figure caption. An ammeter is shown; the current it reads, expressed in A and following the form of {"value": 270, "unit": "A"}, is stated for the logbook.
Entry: {"value": 15, "unit": "A"}
